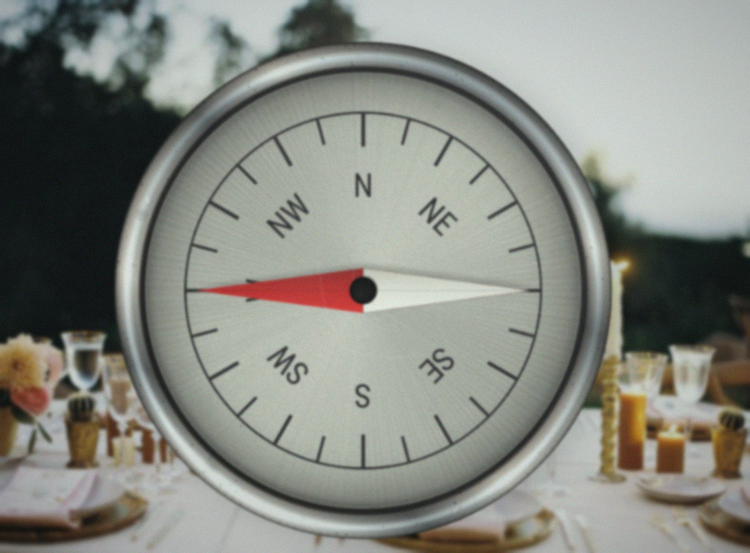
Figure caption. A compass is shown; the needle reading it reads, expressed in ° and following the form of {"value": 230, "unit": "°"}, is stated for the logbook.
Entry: {"value": 270, "unit": "°"}
